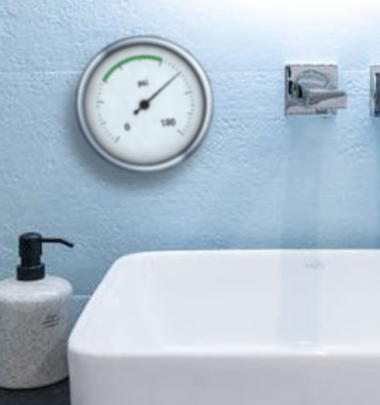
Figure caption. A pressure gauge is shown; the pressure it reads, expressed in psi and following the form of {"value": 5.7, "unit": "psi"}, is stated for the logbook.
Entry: {"value": 70, "unit": "psi"}
